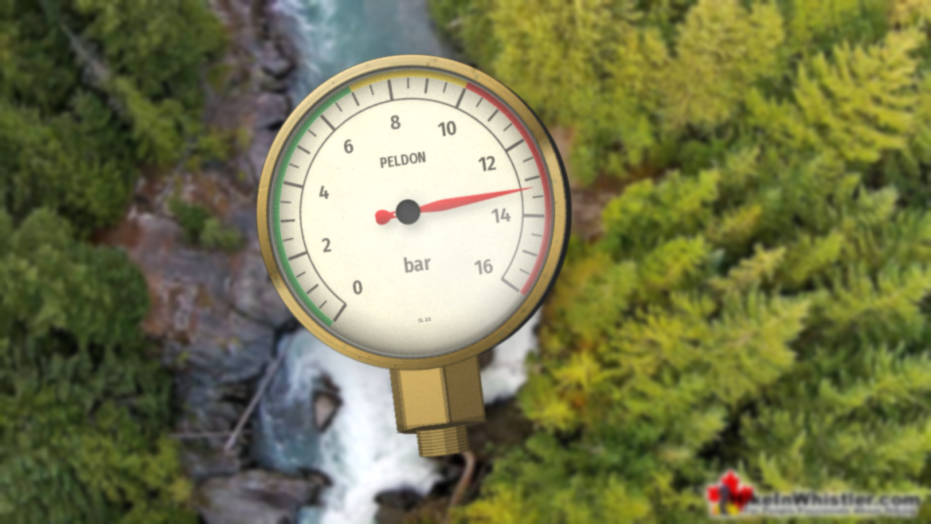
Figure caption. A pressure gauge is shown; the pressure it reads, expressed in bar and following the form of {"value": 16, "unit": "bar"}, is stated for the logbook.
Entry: {"value": 13.25, "unit": "bar"}
